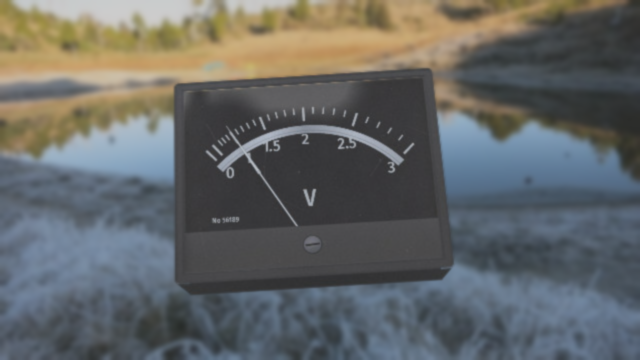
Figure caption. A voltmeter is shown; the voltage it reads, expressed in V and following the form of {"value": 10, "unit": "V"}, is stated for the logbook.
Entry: {"value": 1, "unit": "V"}
